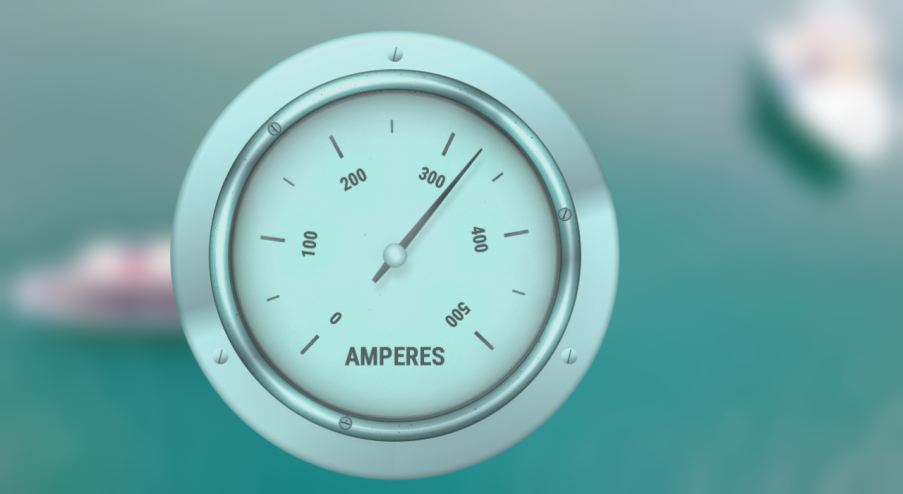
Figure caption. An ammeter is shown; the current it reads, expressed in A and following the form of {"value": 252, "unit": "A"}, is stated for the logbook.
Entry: {"value": 325, "unit": "A"}
